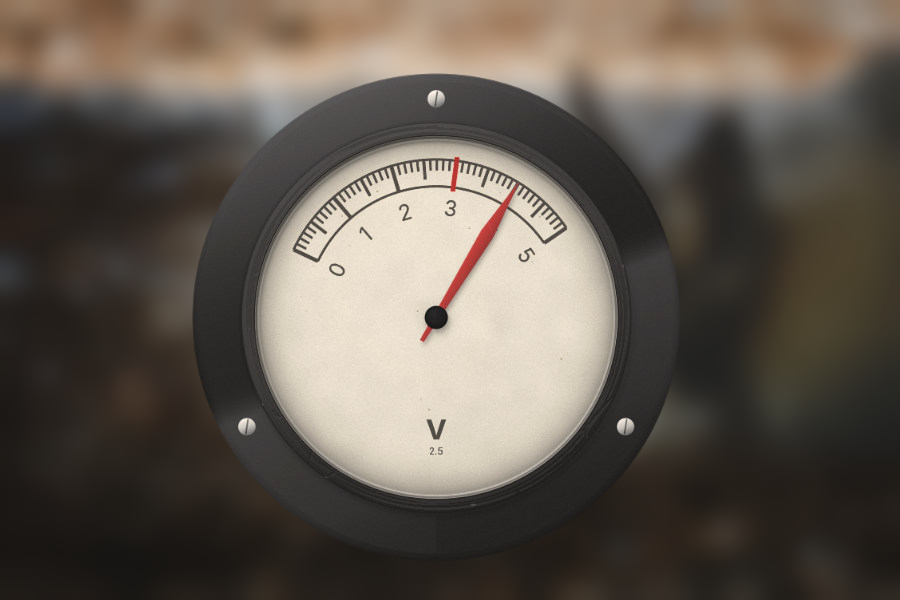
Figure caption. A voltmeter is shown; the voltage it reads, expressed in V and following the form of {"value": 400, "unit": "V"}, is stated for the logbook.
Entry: {"value": 4, "unit": "V"}
